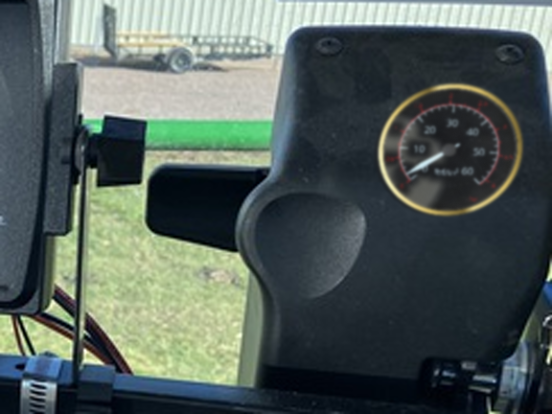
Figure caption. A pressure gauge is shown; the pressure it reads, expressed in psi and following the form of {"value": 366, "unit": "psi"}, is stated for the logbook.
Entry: {"value": 2, "unit": "psi"}
